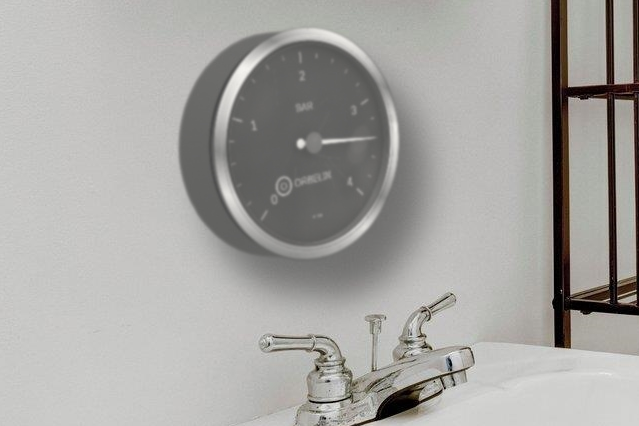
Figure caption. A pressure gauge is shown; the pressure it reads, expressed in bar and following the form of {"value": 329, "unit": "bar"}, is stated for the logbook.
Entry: {"value": 3.4, "unit": "bar"}
